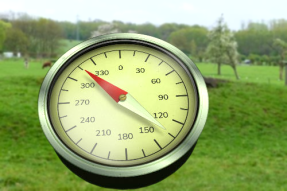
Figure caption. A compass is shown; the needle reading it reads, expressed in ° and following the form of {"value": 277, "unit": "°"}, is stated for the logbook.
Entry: {"value": 315, "unit": "°"}
